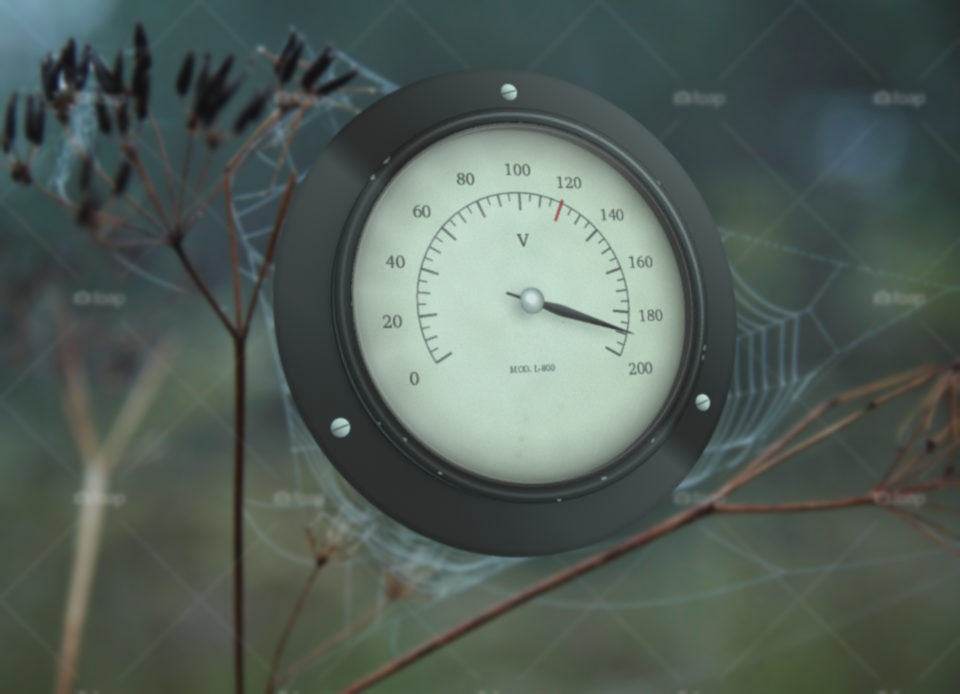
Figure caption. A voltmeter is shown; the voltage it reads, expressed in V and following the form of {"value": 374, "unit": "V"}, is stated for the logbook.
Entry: {"value": 190, "unit": "V"}
